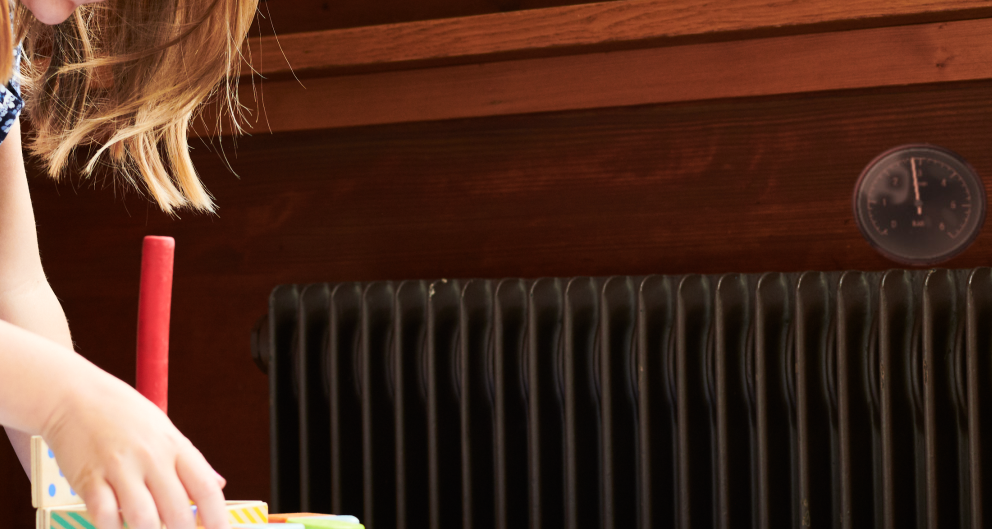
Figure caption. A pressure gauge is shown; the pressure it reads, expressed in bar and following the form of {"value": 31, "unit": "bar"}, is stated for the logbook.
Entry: {"value": 2.8, "unit": "bar"}
